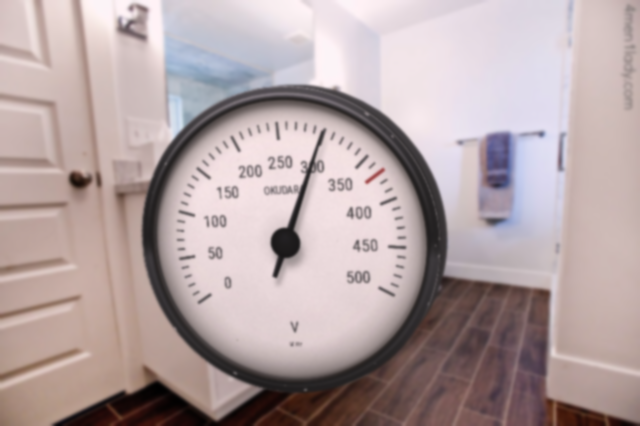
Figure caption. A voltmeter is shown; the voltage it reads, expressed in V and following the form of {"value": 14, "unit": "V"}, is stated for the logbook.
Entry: {"value": 300, "unit": "V"}
